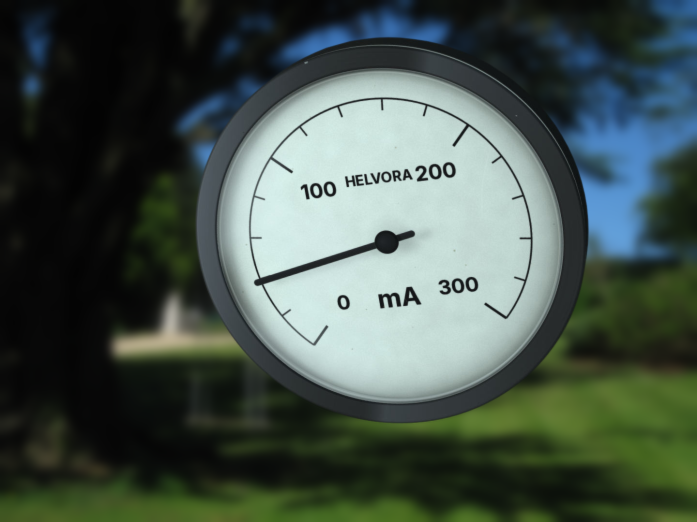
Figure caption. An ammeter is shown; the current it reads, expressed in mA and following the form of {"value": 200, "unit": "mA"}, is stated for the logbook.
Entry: {"value": 40, "unit": "mA"}
